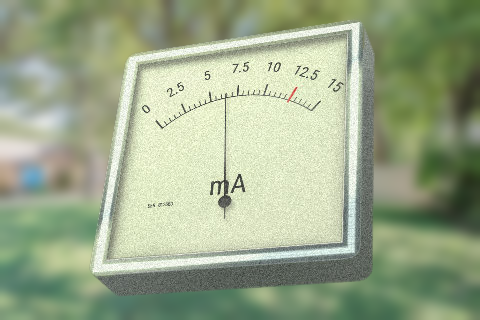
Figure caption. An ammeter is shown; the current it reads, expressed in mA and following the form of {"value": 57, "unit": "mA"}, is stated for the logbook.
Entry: {"value": 6.5, "unit": "mA"}
